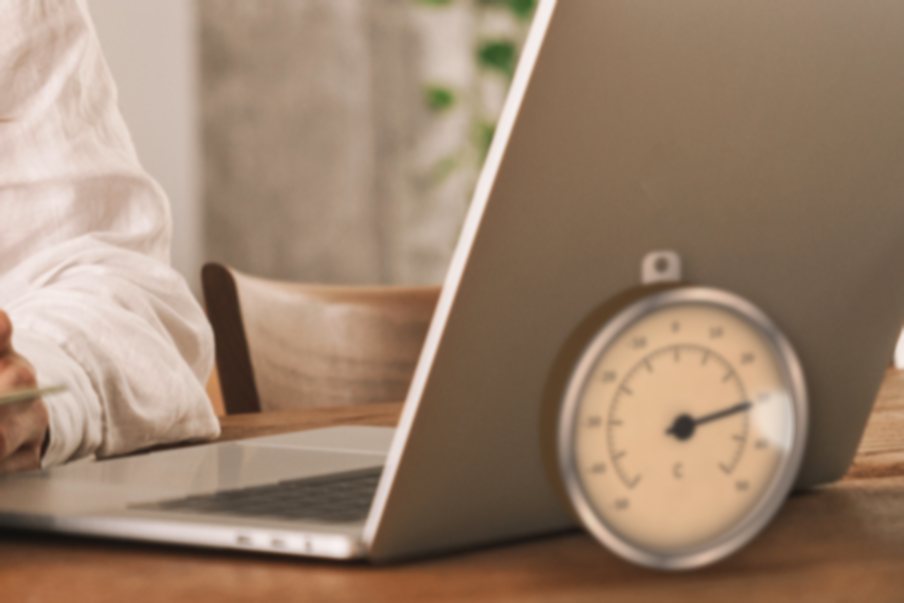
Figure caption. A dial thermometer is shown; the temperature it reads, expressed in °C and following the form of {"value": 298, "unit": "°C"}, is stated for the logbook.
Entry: {"value": 30, "unit": "°C"}
